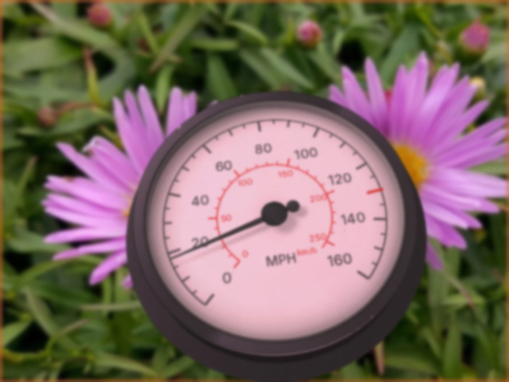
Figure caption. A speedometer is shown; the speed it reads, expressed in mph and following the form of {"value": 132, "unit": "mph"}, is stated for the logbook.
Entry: {"value": 17.5, "unit": "mph"}
